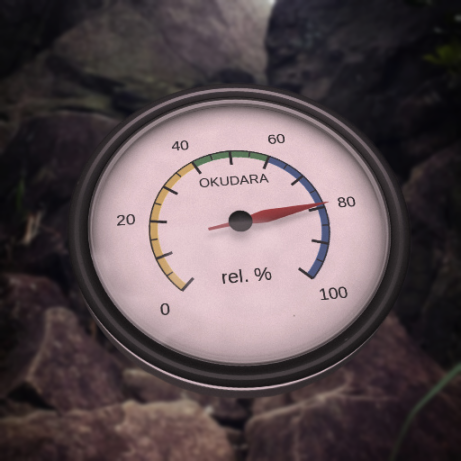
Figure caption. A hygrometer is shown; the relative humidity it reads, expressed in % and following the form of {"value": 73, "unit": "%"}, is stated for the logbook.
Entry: {"value": 80, "unit": "%"}
